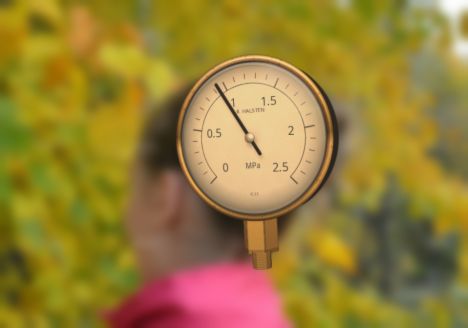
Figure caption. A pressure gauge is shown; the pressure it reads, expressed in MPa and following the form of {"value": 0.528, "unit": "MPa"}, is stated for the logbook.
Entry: {"value": 0.95, "unit": "MPa"}
